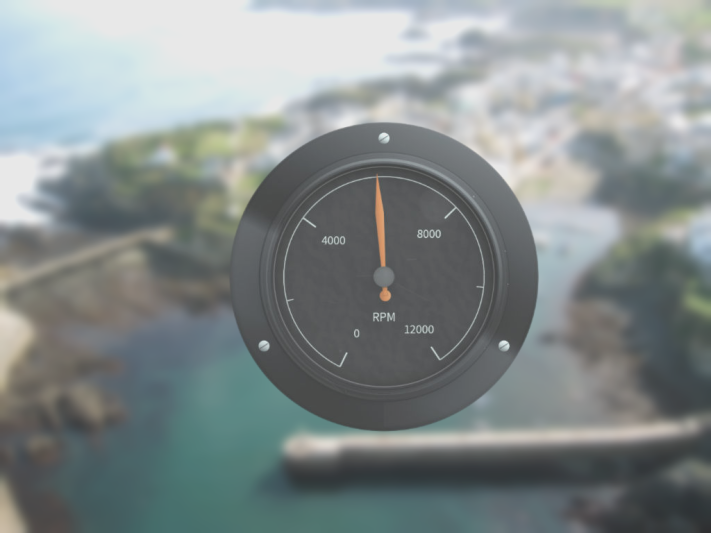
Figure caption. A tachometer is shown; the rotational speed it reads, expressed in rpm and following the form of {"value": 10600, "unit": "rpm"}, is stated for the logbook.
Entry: {"value": 6000, "unit": "rpm"}
